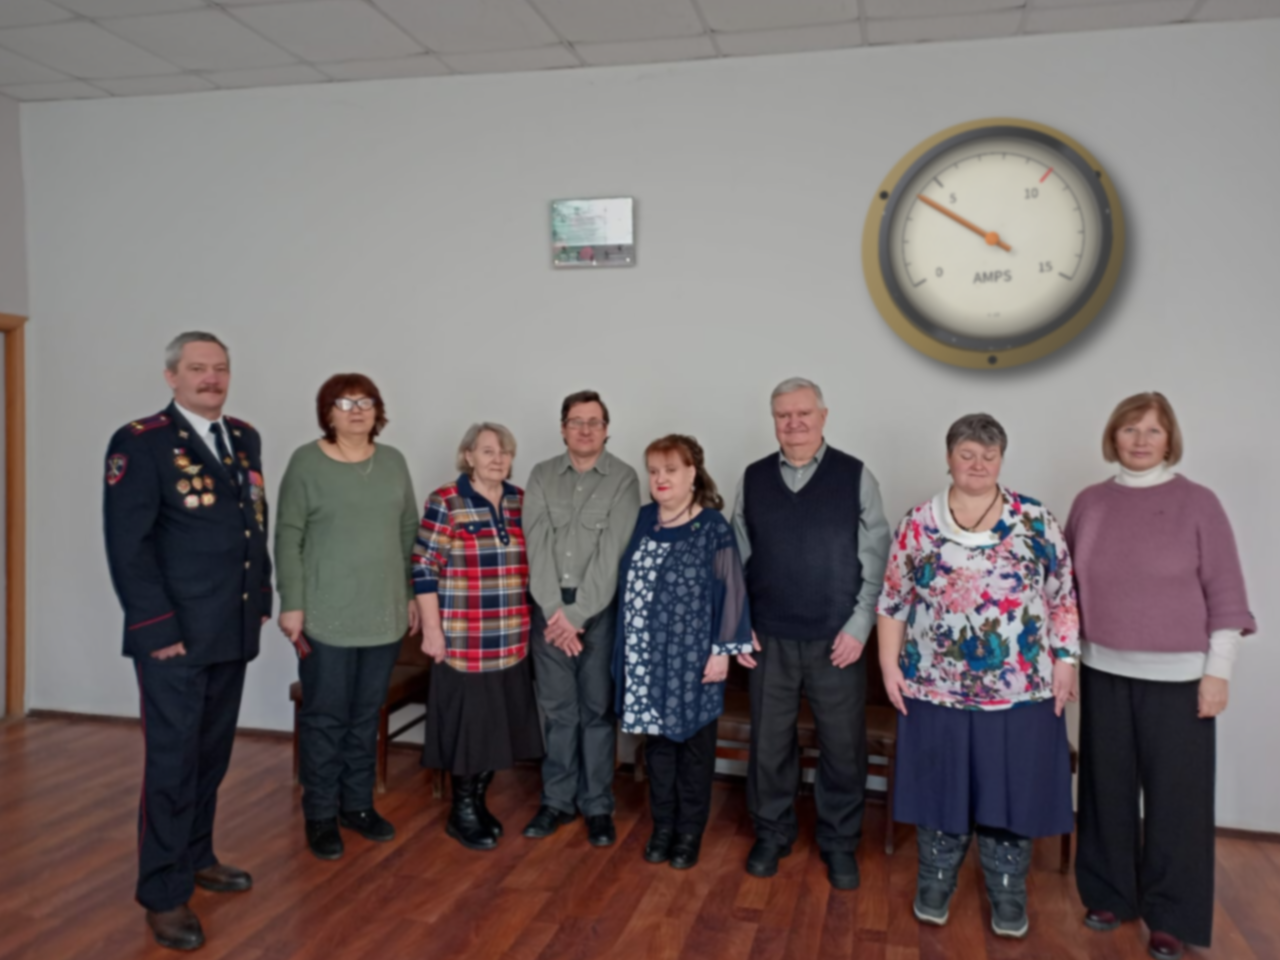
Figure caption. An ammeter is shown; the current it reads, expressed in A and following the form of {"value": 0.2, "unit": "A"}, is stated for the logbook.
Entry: {"value": 4, "unit": "A"}
